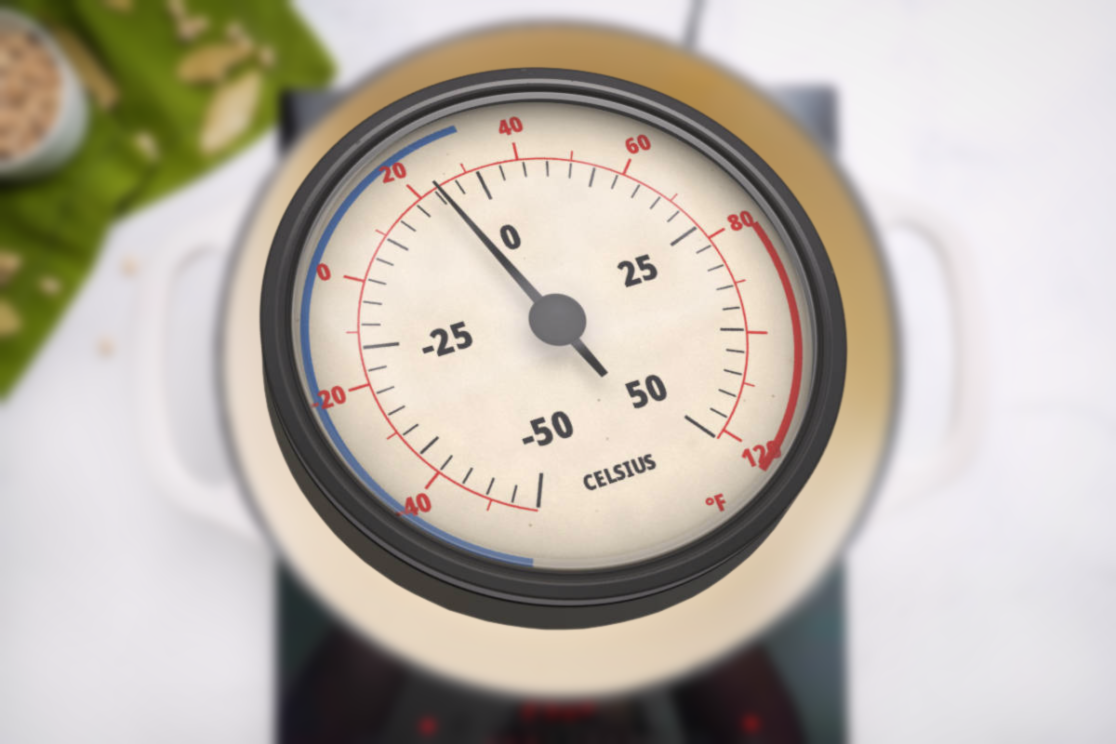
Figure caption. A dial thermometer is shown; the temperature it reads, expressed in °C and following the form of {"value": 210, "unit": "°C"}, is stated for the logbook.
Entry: {"value": -5, "unit": "°C"}
